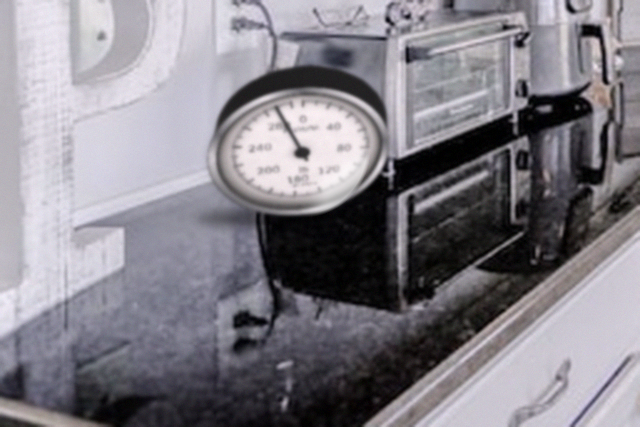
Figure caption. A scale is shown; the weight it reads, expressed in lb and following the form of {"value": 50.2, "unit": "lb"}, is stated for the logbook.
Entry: {"value": 290, "unit": "lb"}
